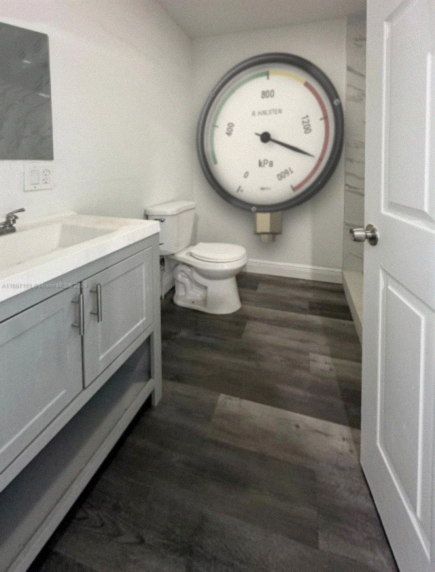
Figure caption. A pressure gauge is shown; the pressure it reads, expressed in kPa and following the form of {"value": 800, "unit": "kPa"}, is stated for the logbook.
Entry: {"value": 1400, "unit": "kPa"}
